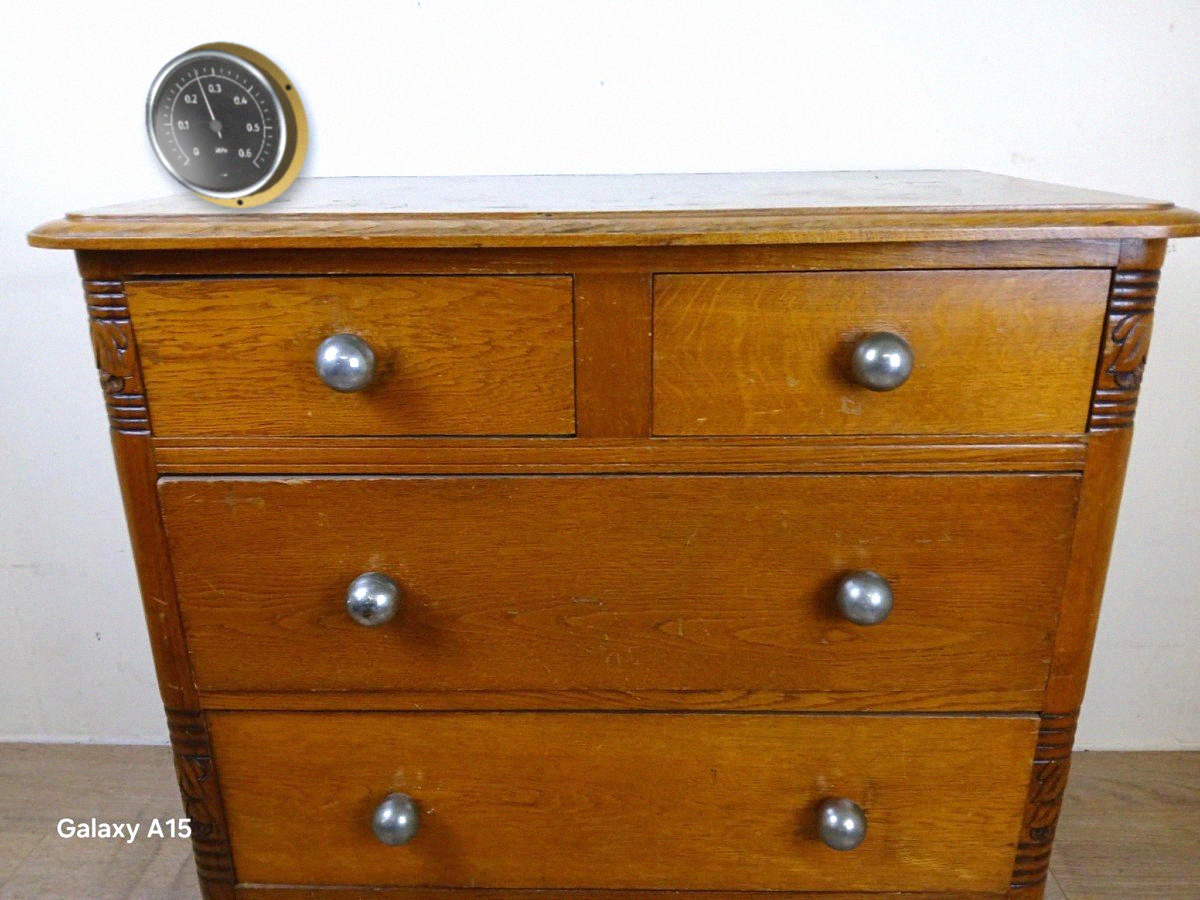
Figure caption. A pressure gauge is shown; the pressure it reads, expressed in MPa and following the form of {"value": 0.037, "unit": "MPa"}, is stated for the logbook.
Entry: {"value": 0.26, "unit": "MPa"}
